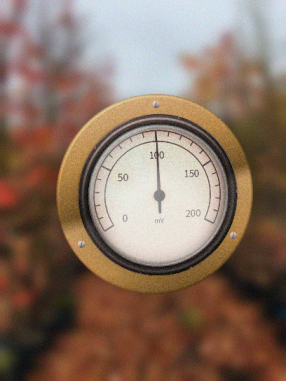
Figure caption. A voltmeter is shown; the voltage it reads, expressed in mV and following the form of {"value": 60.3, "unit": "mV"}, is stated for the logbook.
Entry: {"value": 100, "unit": "mV"}
